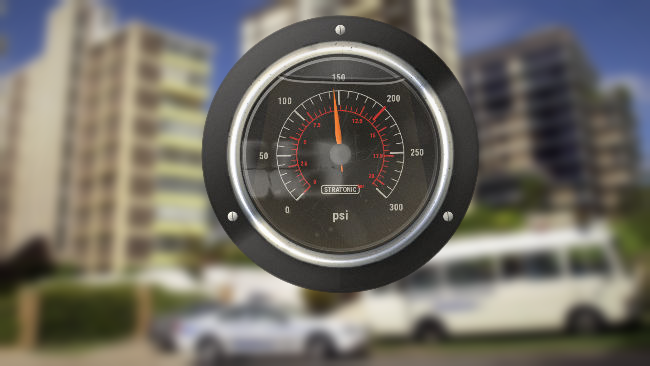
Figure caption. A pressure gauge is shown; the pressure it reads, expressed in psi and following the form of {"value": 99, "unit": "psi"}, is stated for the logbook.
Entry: {"value": 145, "unit": "psi"}
